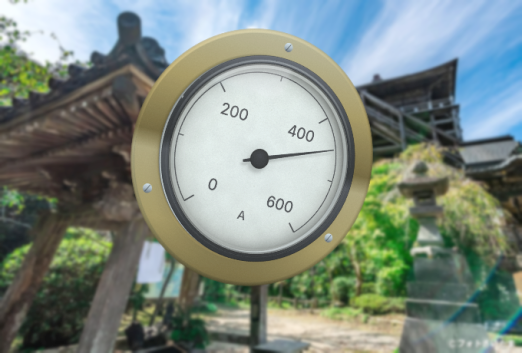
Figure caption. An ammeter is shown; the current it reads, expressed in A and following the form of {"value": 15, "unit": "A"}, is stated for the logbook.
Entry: {"value": 450, "unit": "A"}
